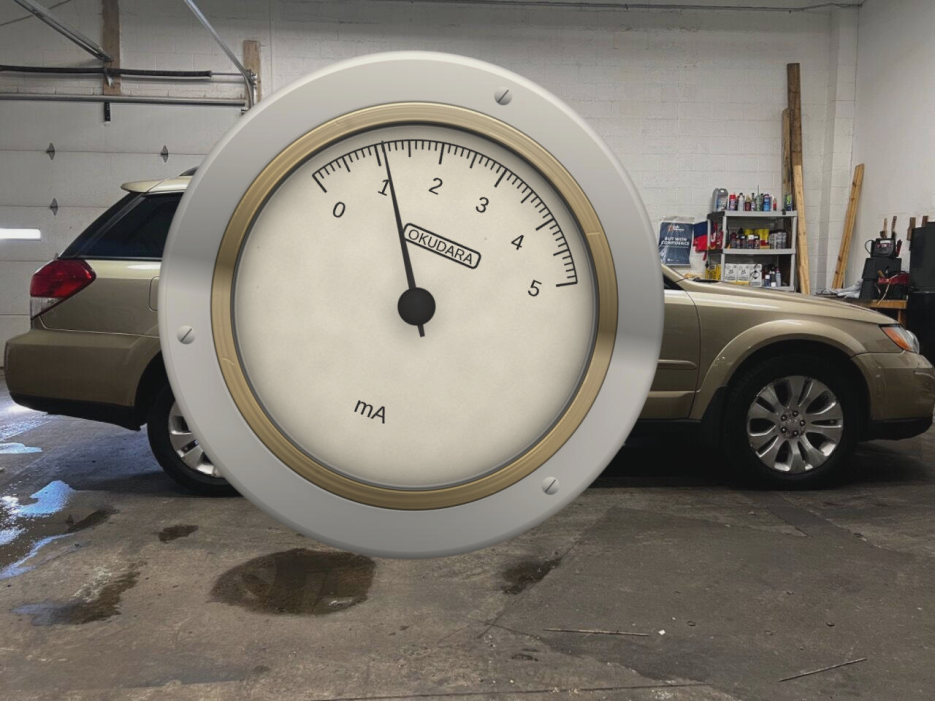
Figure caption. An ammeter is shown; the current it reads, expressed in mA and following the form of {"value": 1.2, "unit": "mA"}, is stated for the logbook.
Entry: {"value": 1.1, "unit": "mA"}
